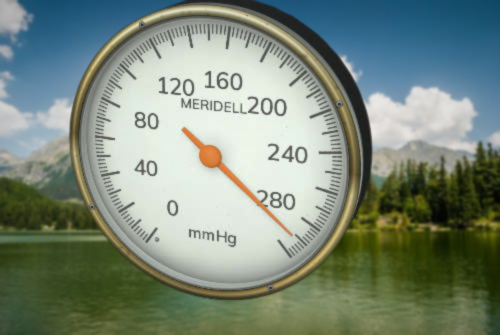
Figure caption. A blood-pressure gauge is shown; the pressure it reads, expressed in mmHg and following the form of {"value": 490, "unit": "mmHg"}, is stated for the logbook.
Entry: {"value": 290, "unit": "mmHg"}
